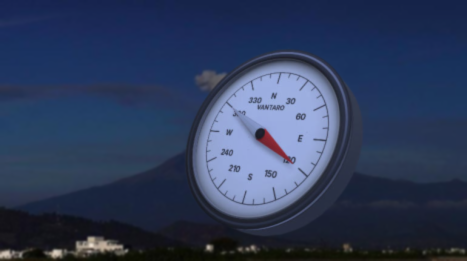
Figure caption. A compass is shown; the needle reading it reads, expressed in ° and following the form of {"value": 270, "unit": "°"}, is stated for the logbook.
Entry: {"value": 120, "unit": "°"}
